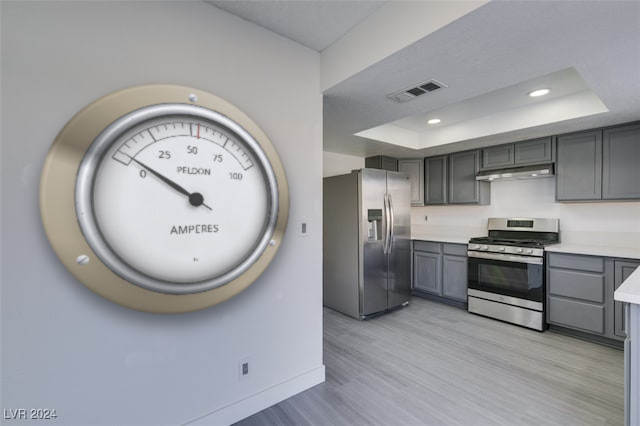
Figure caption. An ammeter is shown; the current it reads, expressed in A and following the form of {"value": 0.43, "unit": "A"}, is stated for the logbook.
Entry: {"value": 5, "unit": "A"}
